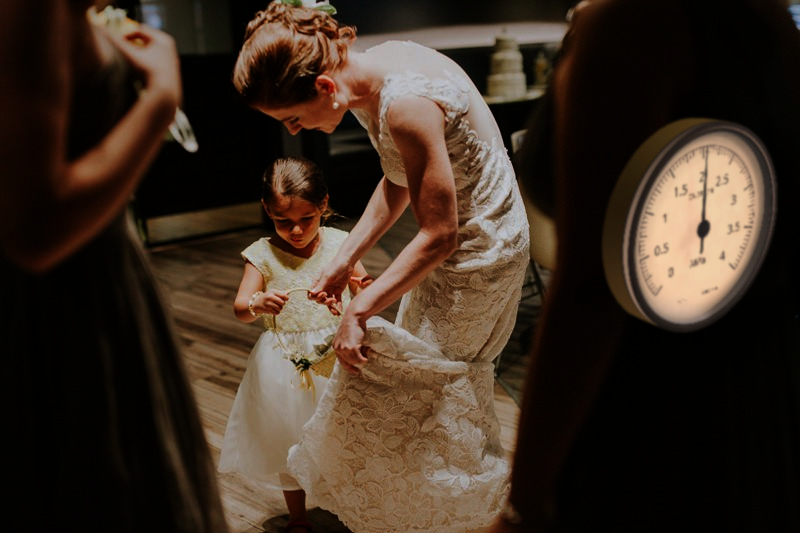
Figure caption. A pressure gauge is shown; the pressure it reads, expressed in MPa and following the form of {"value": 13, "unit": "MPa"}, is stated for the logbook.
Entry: {"value": 2, "unit": "MPa"}
